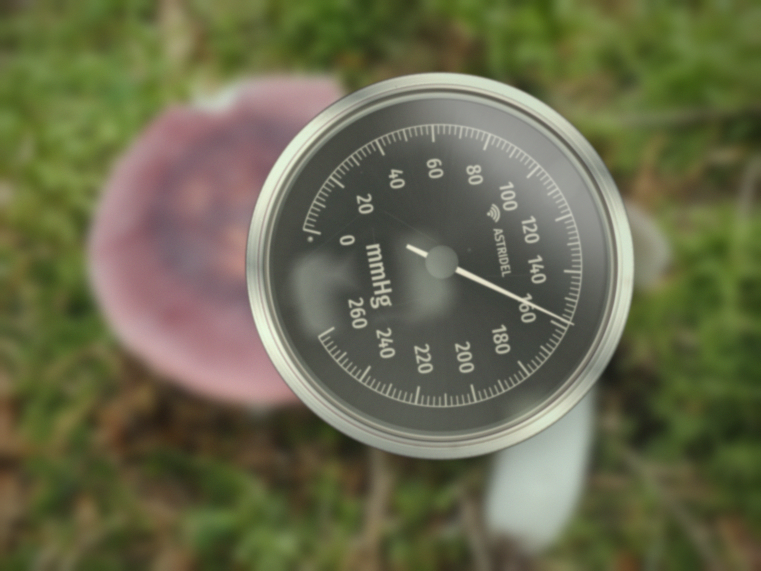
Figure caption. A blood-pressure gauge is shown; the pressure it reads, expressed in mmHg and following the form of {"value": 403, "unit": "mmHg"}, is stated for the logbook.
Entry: {"value": 158, "unit": "mmHg"}
